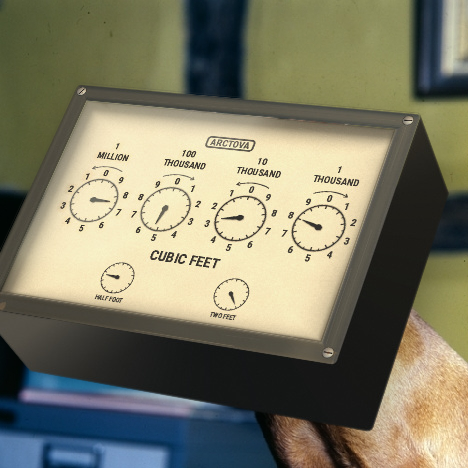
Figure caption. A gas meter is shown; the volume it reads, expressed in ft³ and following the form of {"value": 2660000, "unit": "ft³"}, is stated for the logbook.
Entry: {"value": 752800, "unit": "ft³"}
